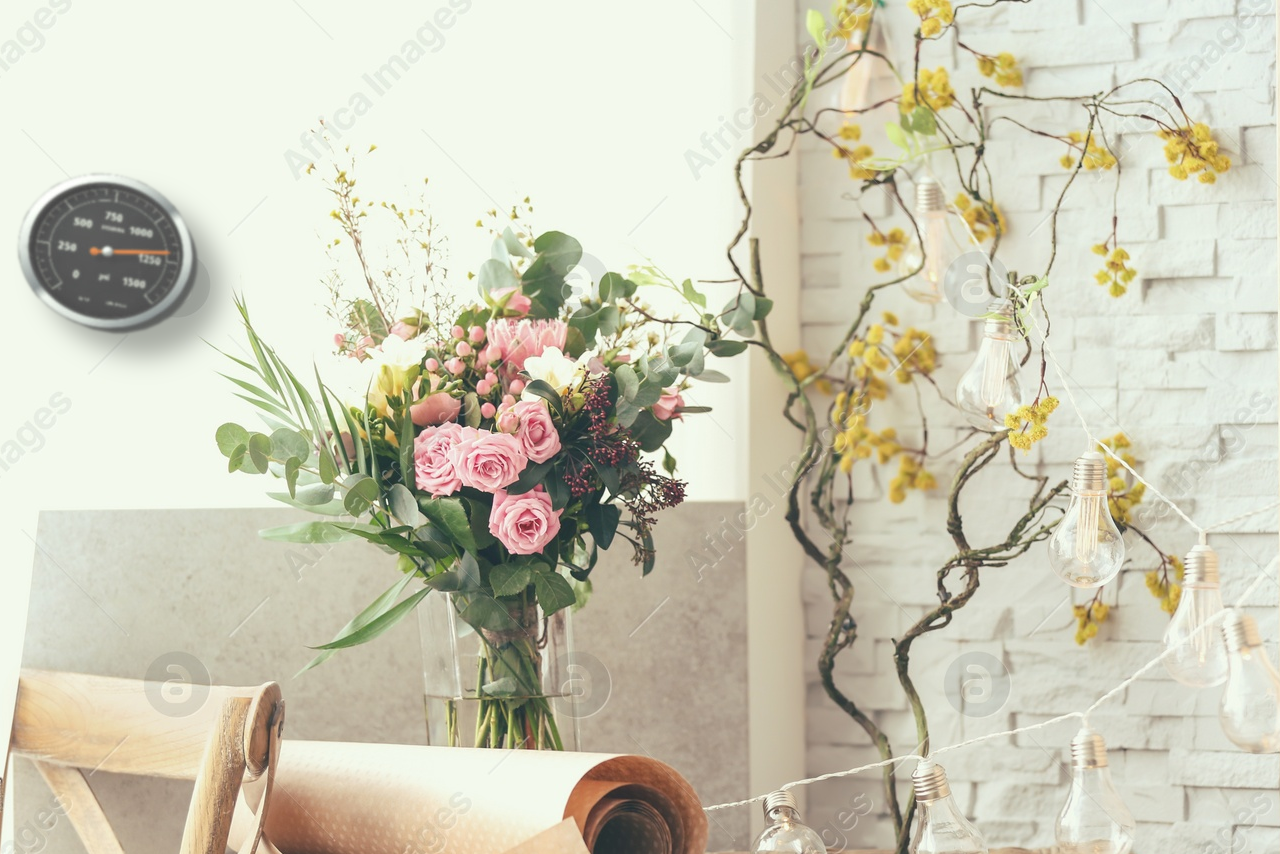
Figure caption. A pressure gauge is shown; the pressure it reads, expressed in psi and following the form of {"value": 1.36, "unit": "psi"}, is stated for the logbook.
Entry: {"value": 1200, "unit": "psi"}
